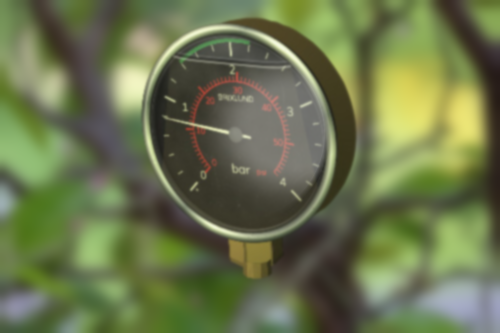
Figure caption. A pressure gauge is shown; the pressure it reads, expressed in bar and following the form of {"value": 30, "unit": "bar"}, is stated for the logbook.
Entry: {"value": 0.8, "unit": "bar"}
